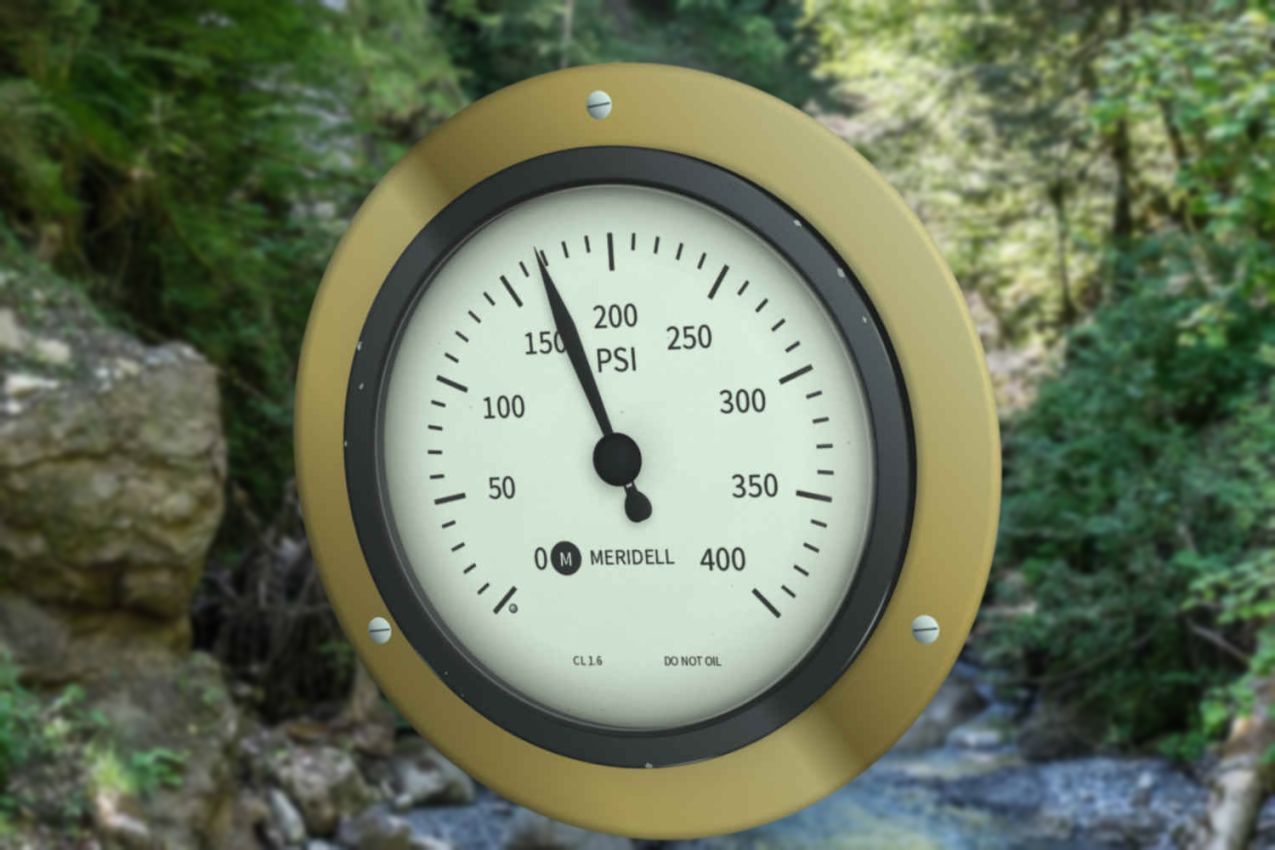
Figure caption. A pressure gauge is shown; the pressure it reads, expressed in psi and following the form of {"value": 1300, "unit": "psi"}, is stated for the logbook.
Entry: {"value": 170, "unit": "psi"}
